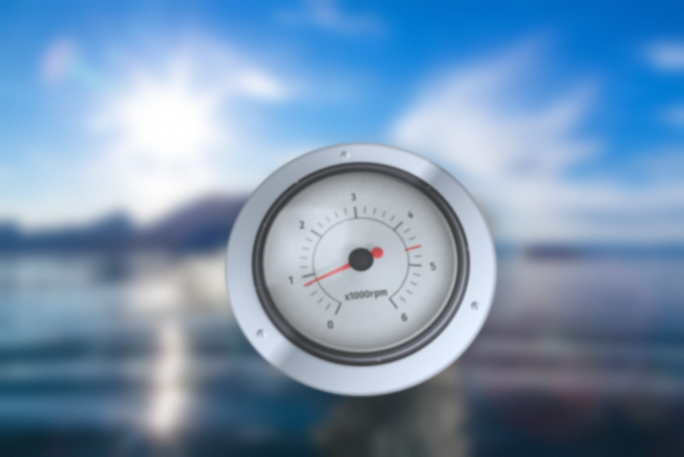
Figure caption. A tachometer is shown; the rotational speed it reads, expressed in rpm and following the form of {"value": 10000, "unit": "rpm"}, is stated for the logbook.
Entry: {"value": 800, "unit": "rpm"}
